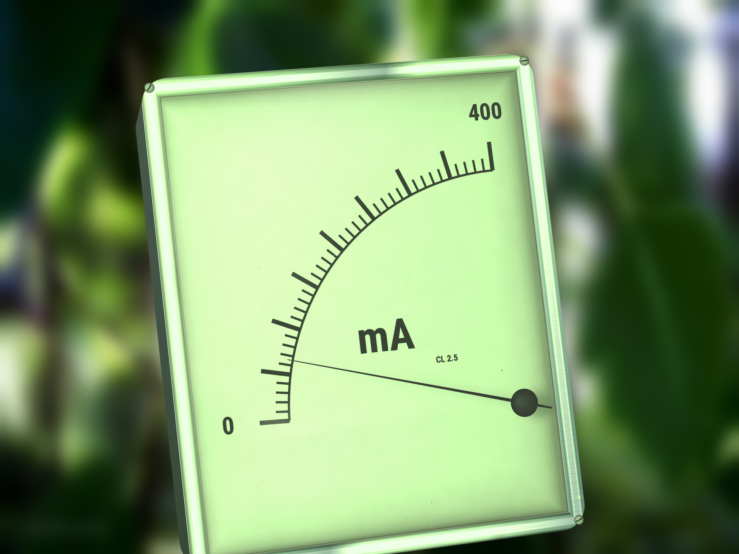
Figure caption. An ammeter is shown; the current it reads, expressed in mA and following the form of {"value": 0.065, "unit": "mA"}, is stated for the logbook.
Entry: {"value": 65, "unit": "mA"}
